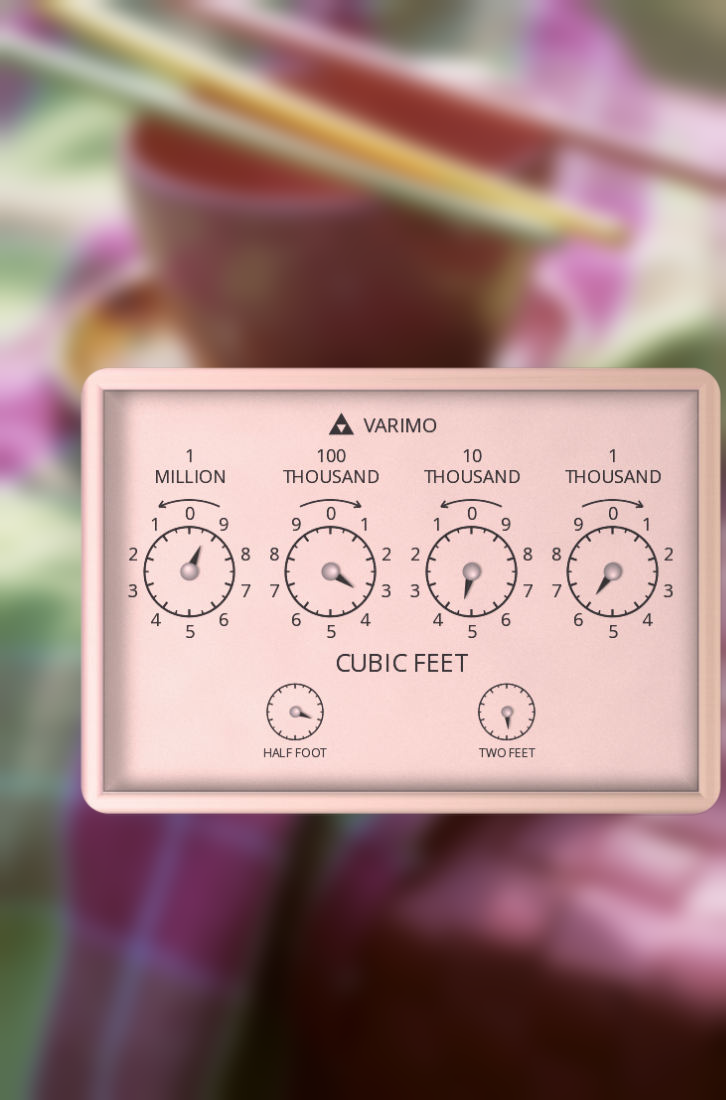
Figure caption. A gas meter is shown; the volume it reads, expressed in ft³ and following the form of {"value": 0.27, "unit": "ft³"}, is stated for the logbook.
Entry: {"value": 934600, "unit": "ft³"}
